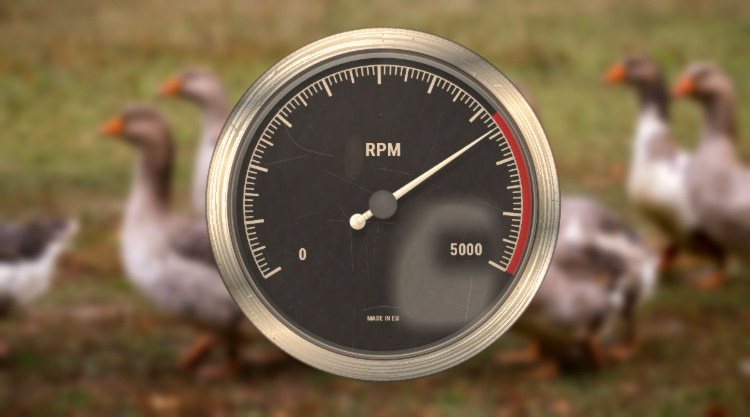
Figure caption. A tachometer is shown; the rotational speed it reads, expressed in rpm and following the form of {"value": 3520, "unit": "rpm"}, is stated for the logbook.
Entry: {"value": 3700, "unit": "rpm"}
